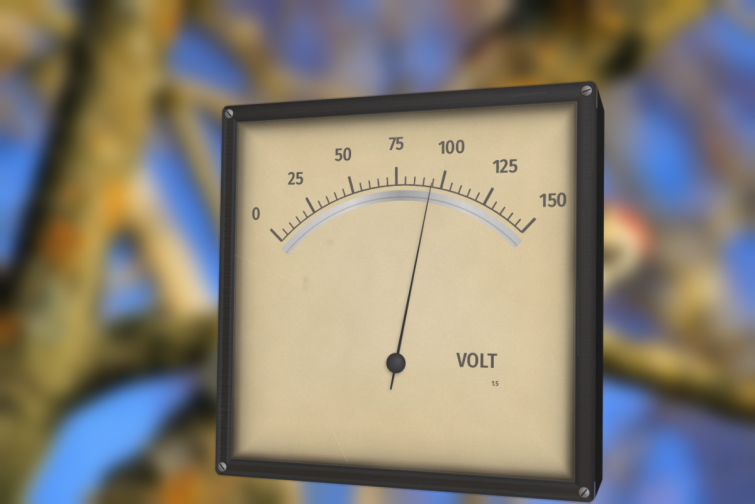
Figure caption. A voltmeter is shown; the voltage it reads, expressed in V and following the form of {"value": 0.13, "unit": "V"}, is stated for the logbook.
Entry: {"value": 95, "unit": "V"}
